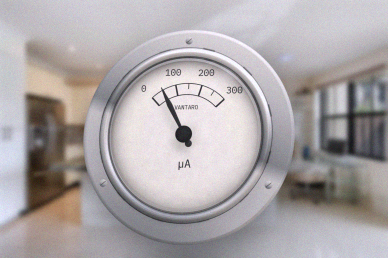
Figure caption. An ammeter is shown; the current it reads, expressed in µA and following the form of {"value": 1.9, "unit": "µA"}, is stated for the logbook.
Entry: {"value": 50, "unit": "µA"}
